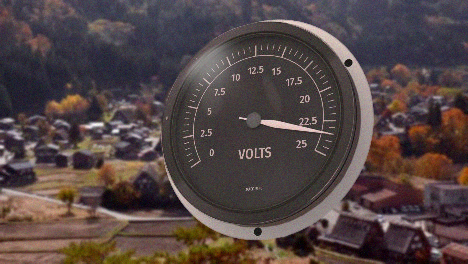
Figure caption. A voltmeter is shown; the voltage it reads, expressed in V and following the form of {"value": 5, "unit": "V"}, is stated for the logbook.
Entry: {"value": 23.5, "unit": "V"}
